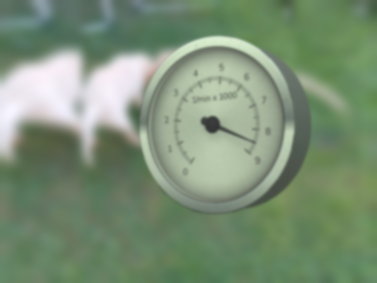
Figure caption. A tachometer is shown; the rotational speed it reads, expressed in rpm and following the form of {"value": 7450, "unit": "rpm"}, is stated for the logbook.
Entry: {"value": 8500, "unit": "rpm"}
